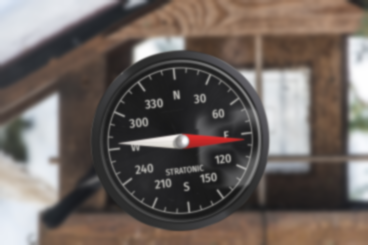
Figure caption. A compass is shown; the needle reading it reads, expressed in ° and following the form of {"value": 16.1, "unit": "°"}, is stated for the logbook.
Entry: {"value": 95, "unit": "°"}
